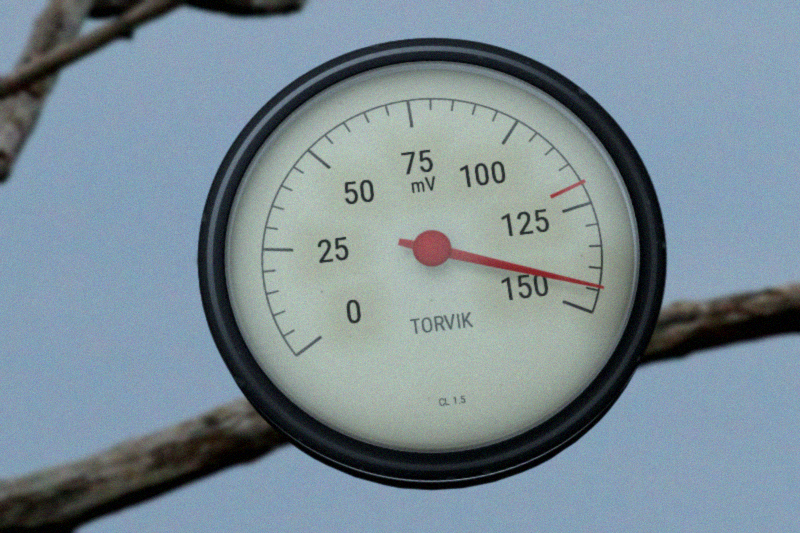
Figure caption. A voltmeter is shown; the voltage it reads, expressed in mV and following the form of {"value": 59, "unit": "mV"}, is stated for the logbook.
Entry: {"value": 145, "unit": "mV"}
